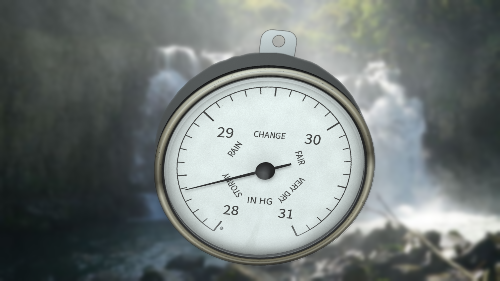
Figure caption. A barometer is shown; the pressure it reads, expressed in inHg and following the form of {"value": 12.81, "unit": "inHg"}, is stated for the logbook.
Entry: {"value": 28.4, "unit": "inHg"}
